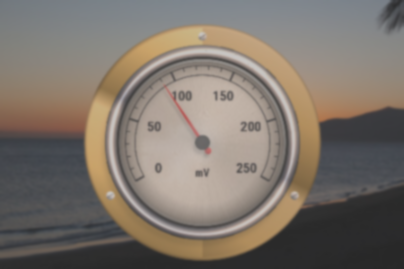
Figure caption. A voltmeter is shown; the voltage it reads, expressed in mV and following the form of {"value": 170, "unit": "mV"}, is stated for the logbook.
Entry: {"value": 90, "unit": "mV"}
